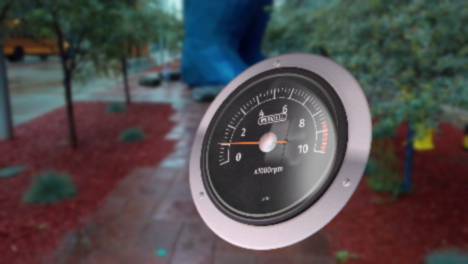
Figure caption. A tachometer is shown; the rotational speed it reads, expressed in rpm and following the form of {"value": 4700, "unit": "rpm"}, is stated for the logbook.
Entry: {"value": 1000, "unit": "rpm"}
